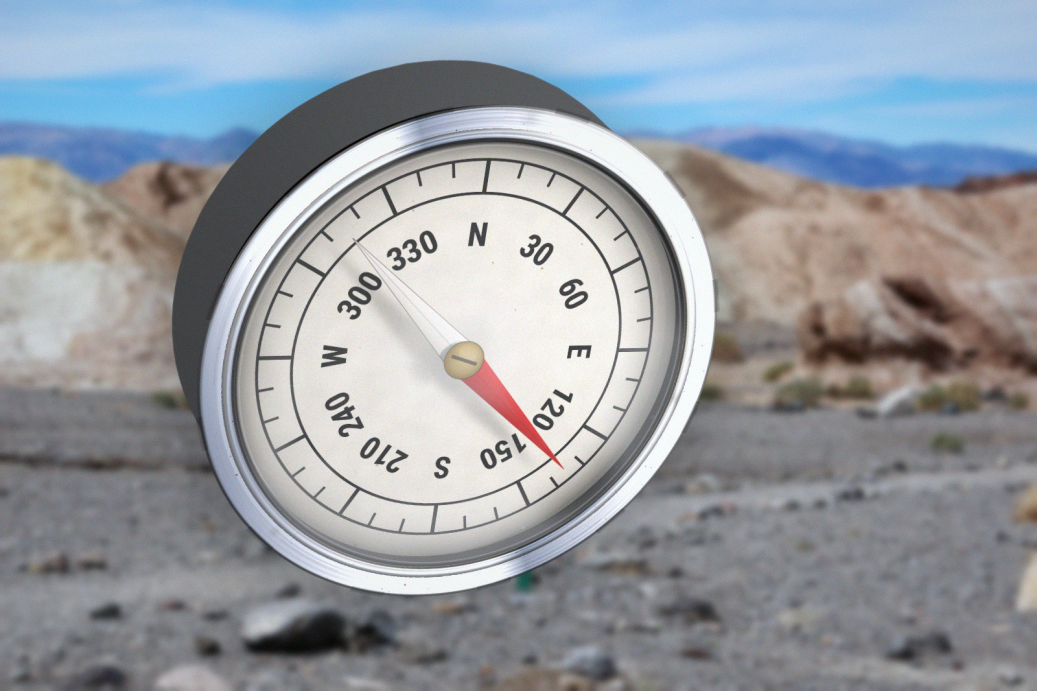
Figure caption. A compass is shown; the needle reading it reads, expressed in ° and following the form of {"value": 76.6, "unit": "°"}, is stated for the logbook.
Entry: {"value": 135, "unit": "°"}
